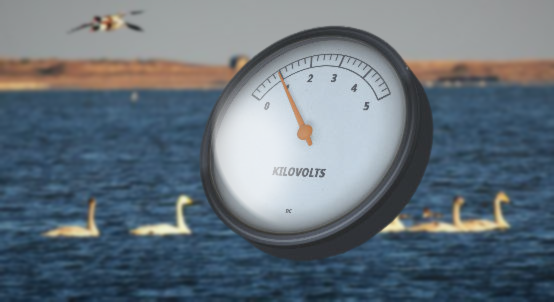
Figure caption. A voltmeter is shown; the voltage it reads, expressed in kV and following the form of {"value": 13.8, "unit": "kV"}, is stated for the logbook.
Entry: {"value": 1, "unit": "kV"}
